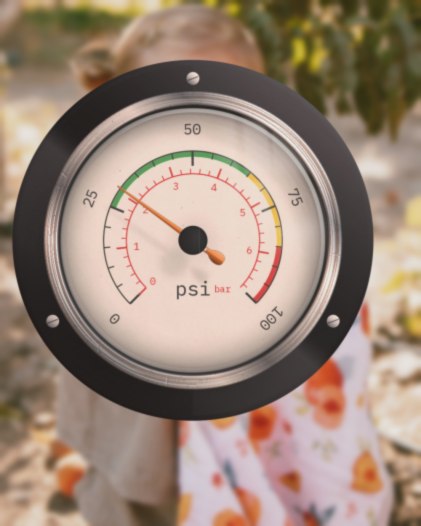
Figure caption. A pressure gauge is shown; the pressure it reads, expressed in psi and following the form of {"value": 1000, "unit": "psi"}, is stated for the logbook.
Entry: {"value": 30, "unit": "psi"}
